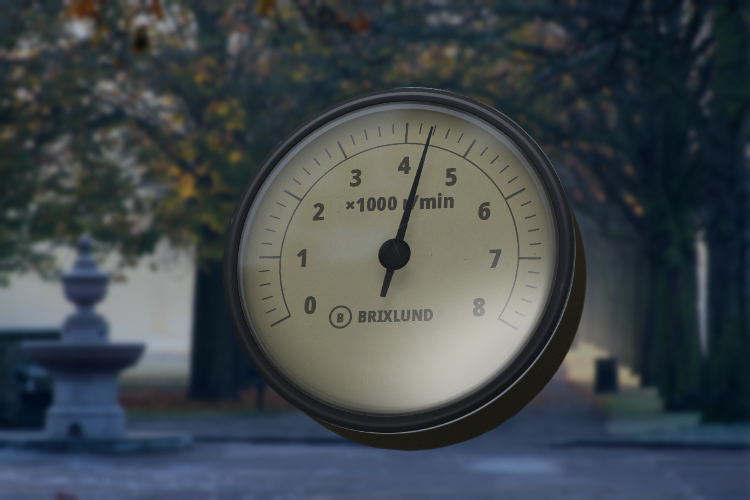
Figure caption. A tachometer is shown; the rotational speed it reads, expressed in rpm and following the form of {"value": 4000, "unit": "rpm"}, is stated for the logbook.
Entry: {"value": 4400, "unit": "rpm"}
